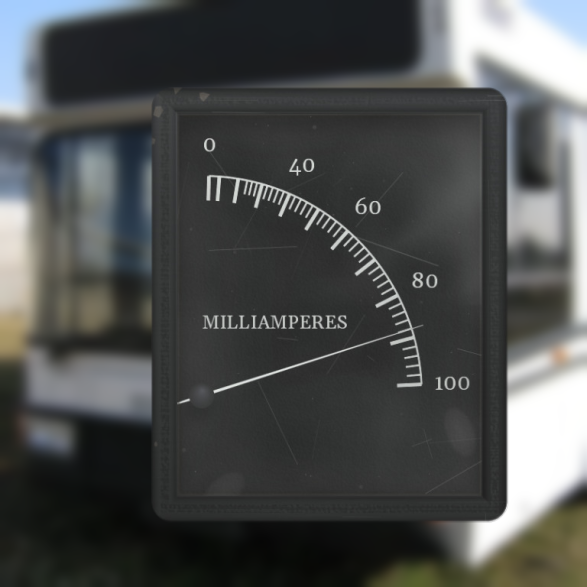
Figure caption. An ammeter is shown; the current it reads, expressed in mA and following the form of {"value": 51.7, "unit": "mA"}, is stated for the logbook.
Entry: {"value": 88, "unit": "mA"}
